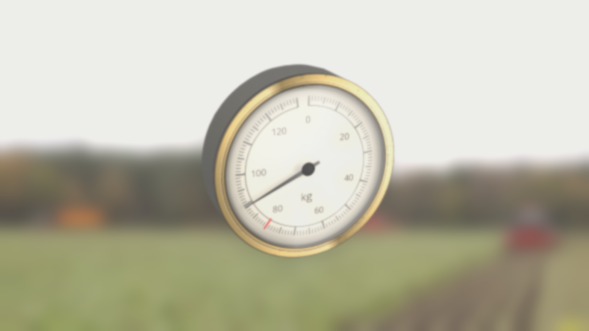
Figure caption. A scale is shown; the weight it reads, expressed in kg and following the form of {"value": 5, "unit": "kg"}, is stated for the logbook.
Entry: {"value": 90, "unit": "kg"}
